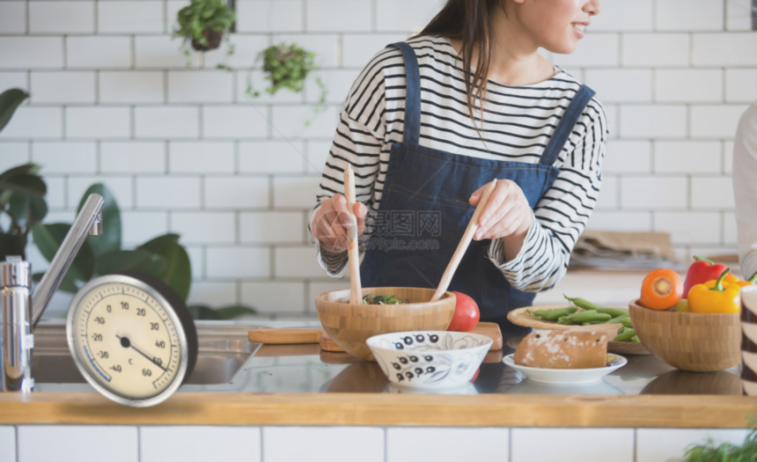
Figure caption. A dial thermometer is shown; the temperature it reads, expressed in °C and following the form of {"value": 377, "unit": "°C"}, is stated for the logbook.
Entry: {"value": 50, "unit": "°C"}
